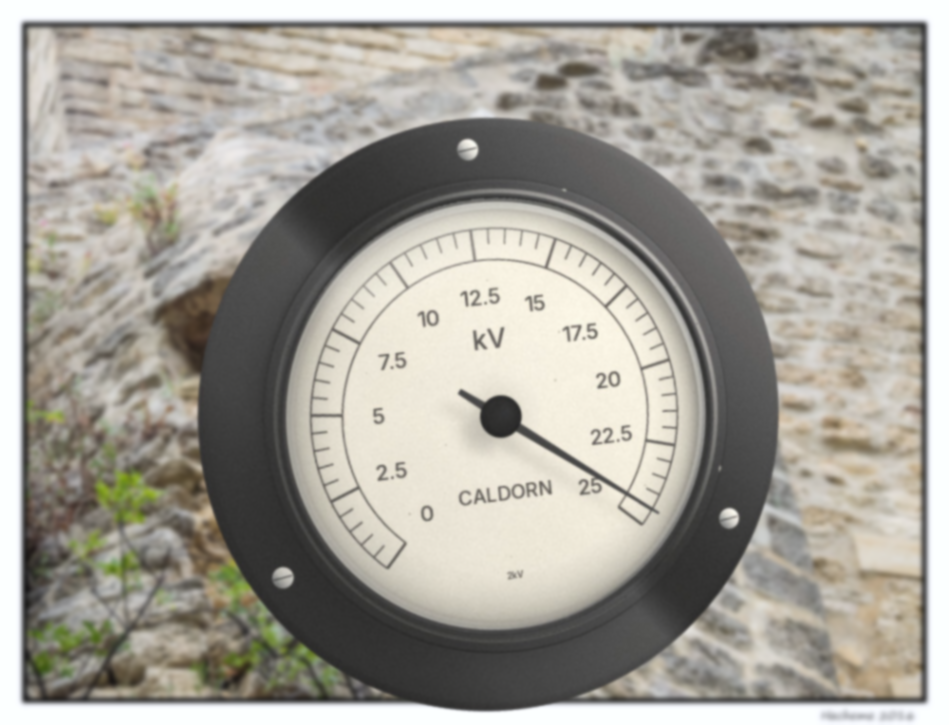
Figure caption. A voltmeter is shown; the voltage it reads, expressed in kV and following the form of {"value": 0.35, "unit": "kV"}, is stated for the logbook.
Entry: {"value": 24.5, "unit": "kV"}
